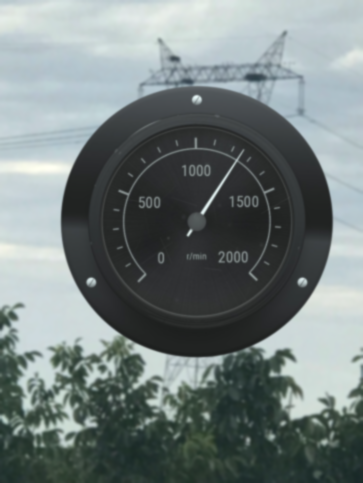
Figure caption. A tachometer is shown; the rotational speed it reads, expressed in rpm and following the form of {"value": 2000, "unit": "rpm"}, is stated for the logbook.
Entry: {"value": 1250, "unit": "rpm"}
